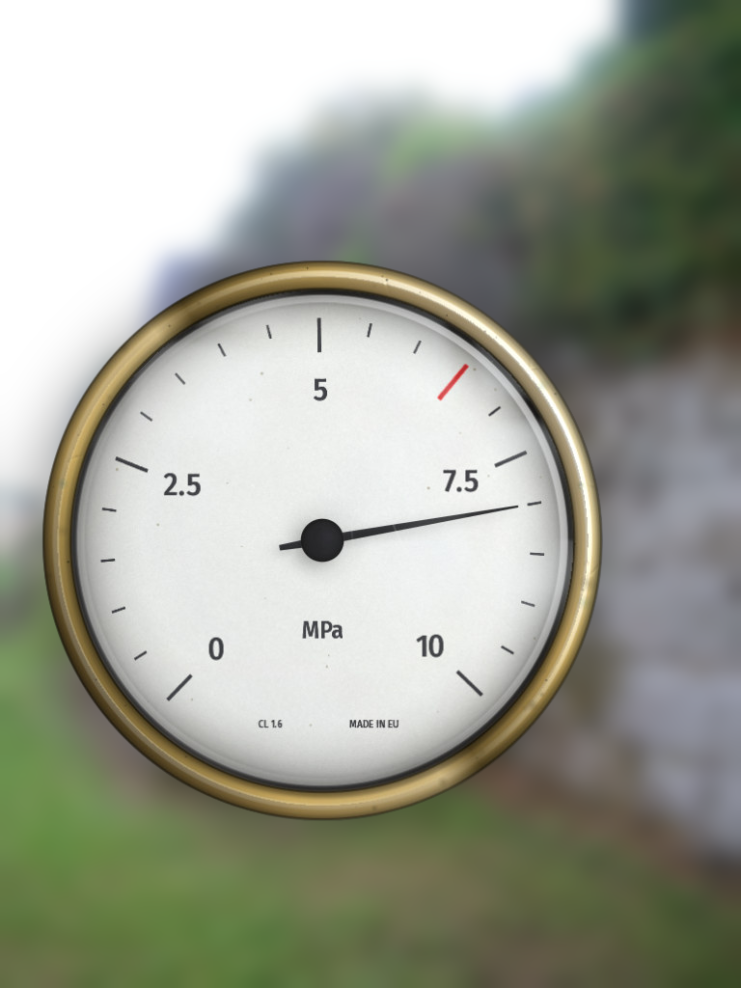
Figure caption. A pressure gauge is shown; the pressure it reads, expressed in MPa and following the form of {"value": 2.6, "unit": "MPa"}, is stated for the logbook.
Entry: {"value": 8, "unit": "MPa"}
